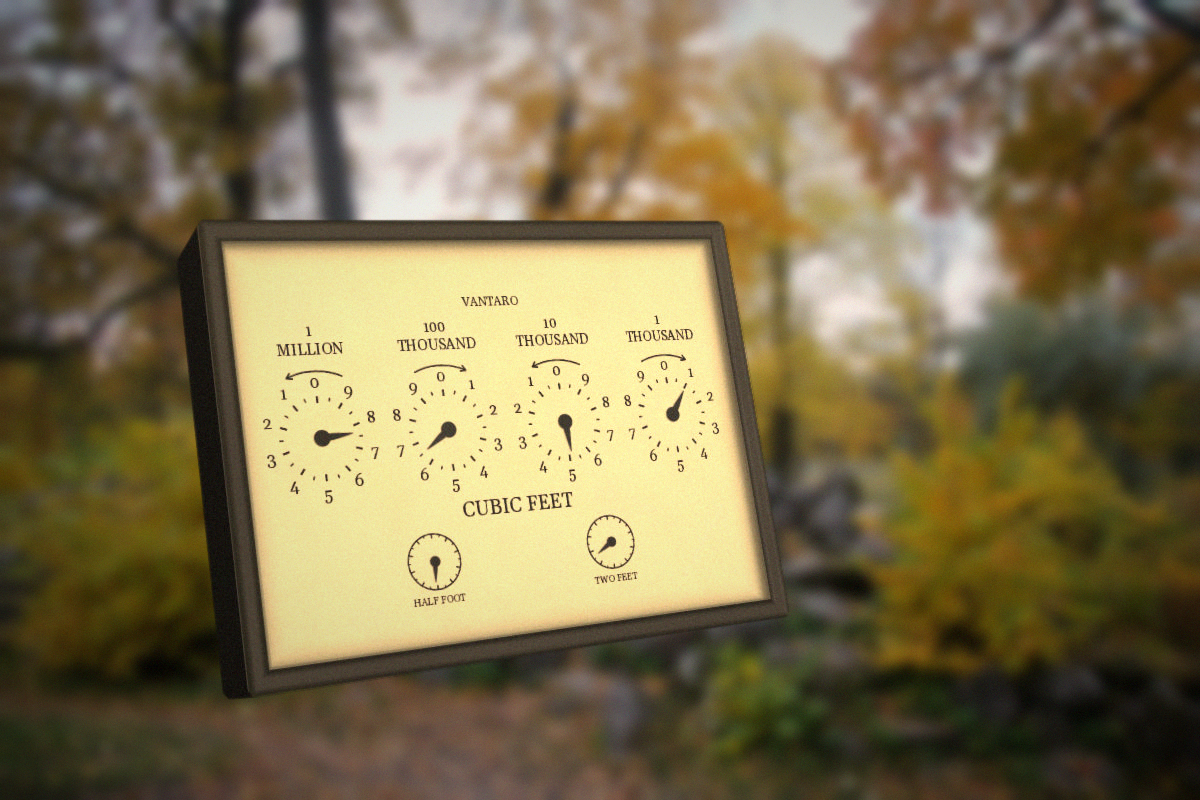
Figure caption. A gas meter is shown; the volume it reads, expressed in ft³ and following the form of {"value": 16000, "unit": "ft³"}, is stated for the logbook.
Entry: {"value": 765100, "unit": "ft³"}
